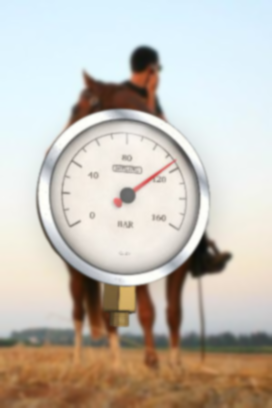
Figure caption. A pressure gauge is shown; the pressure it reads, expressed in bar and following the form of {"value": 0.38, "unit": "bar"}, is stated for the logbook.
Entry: {"value": 115, "unit": "bar"}
